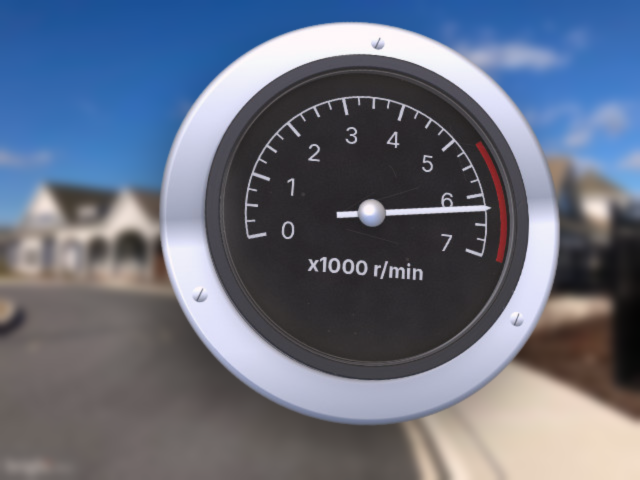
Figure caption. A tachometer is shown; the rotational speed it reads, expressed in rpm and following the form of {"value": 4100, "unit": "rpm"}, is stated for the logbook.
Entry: {"value": 6250, "unit": "rpm"}
